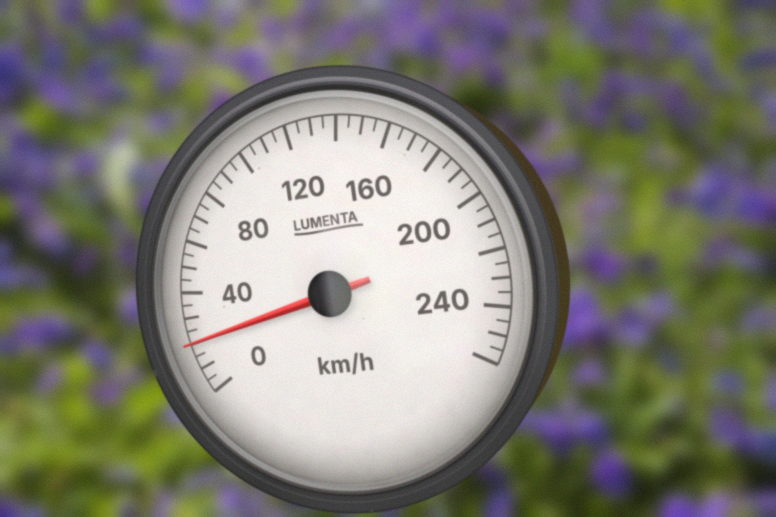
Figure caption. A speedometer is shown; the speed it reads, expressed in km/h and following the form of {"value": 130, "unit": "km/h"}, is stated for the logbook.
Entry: {"value": 20, "unit": "km/h"}
